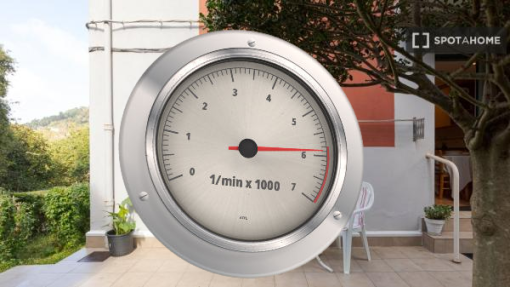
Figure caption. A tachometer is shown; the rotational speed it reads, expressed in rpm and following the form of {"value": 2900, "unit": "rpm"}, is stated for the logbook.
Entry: {"value": 5900, "unit": "rpm"}
